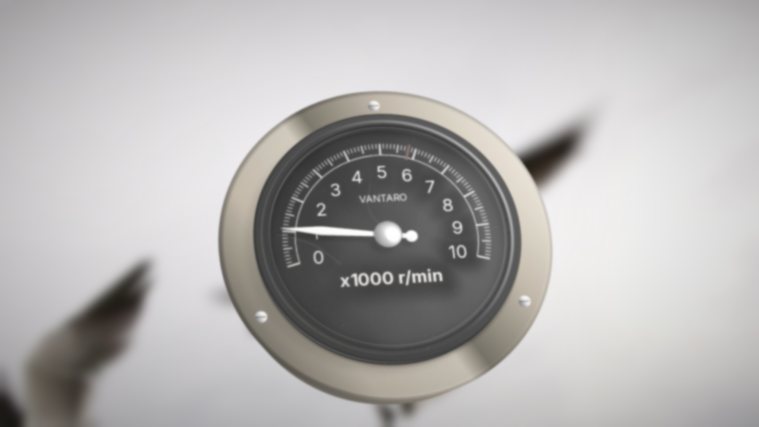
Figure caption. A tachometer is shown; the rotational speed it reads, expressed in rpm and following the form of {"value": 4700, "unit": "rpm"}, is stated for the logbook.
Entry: {"value": 1000, "unit": "rpm"}
